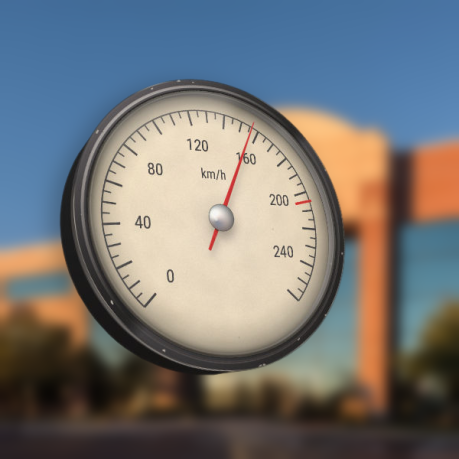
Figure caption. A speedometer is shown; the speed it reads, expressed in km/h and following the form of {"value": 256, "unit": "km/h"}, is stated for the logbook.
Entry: {"value": 155, "unit": "km/h"}
